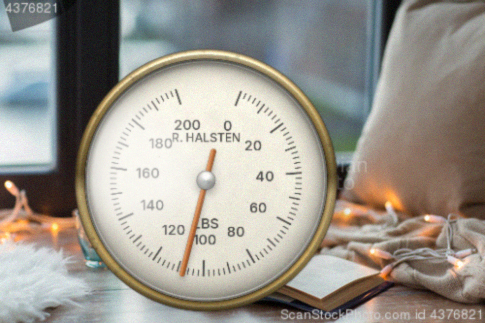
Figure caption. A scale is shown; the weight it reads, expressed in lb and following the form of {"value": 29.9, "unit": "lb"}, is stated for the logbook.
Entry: {"value": 108, "unit": "lb"}
